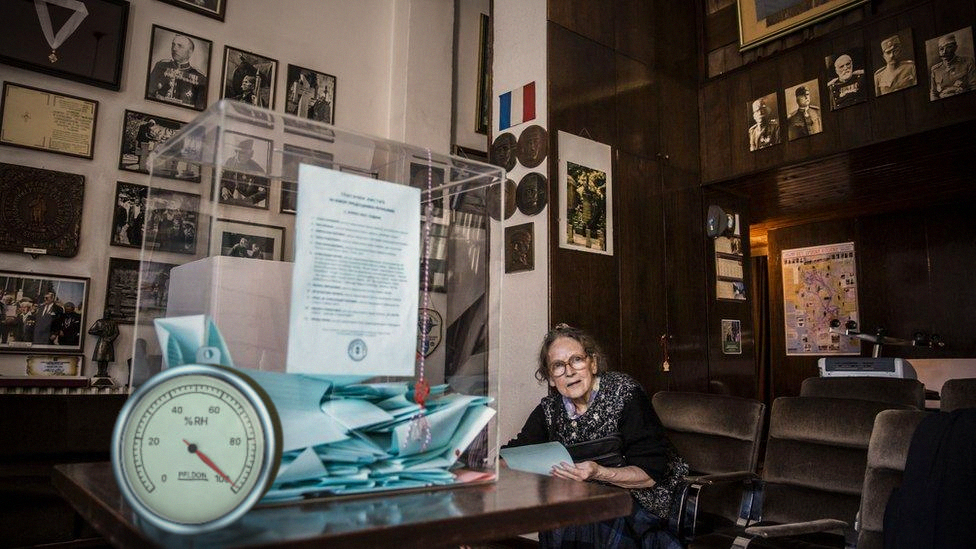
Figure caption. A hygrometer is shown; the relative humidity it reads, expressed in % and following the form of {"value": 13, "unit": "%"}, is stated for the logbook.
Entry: {"value": 98, "unit": "%"}
